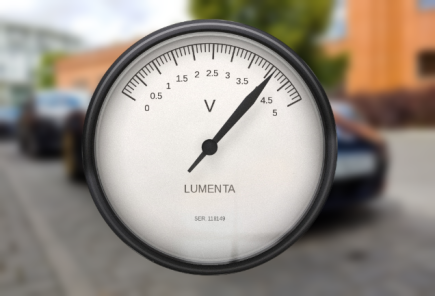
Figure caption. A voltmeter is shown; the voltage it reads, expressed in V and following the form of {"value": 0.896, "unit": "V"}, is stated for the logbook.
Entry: {"value": 4.1, "unit": "V"}
